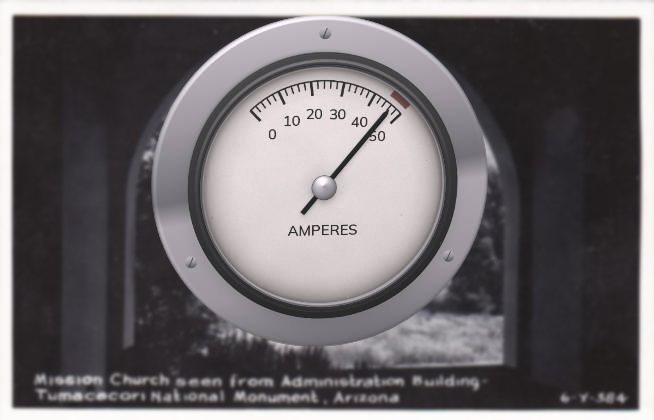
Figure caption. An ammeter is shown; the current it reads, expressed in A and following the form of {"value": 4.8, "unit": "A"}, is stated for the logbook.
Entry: {"value": 46, "unit": "A"}
